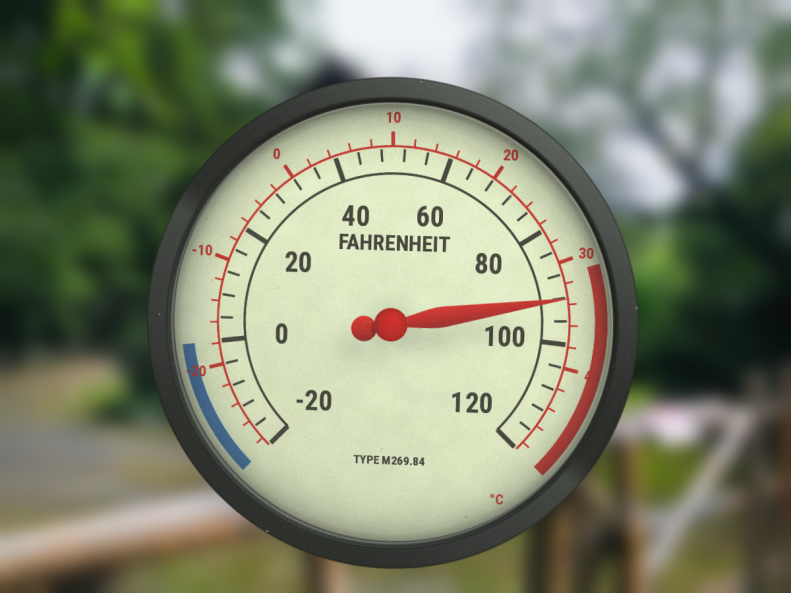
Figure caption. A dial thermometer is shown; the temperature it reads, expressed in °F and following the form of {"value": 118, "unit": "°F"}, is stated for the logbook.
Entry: {"value": 92, "unit": "°F"}
